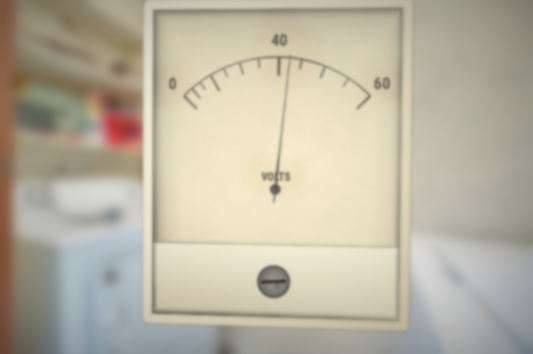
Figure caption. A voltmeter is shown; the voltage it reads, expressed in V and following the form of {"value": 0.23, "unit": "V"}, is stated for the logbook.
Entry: {"value": 42.5, "unit": "V"}
